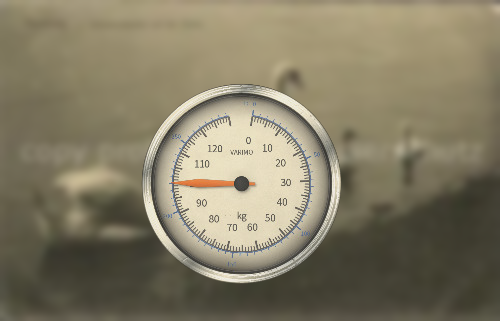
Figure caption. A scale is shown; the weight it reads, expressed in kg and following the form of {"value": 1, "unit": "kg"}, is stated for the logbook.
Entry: {"value": 100, "unit": "kg"}
